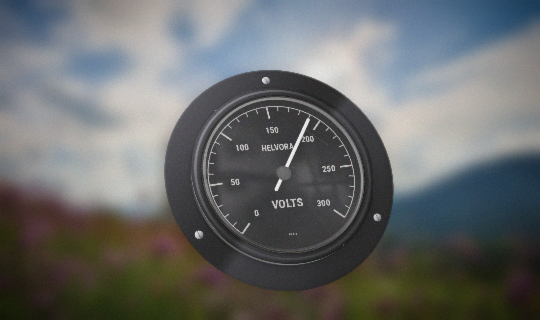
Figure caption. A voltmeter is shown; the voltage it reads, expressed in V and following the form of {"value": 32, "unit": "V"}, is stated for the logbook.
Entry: {"value": 190, "unit": "V"}
